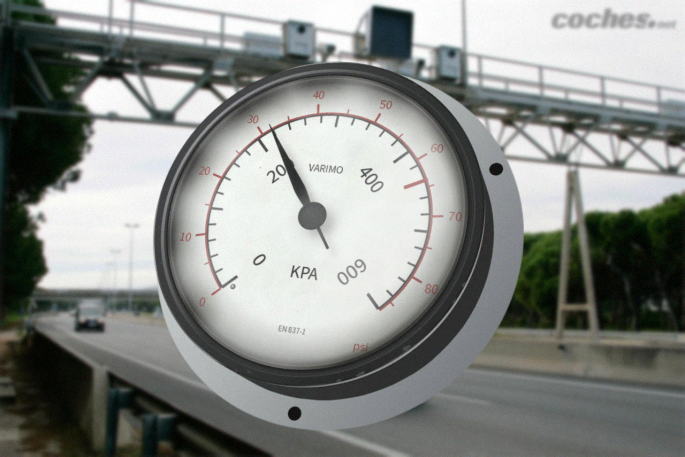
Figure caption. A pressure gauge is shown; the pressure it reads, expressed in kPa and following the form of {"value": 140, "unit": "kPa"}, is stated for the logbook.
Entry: {"value": 220, "unit": "kPa"}
